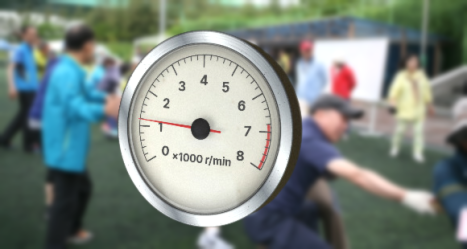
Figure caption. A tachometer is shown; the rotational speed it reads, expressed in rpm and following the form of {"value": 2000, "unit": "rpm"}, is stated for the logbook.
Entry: {"value": 1200, "unit": "rpm"}
